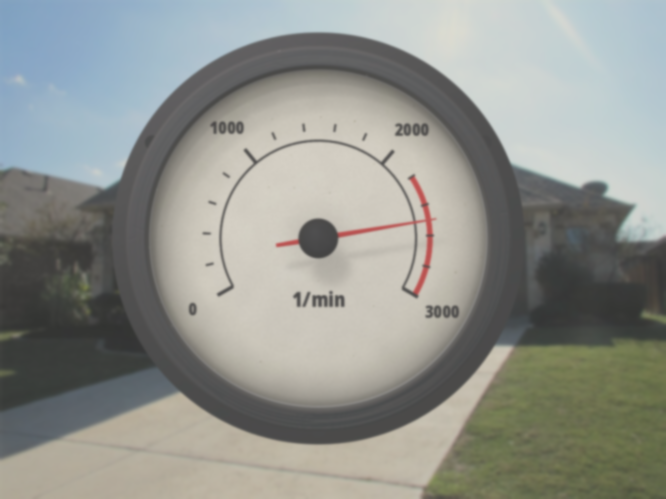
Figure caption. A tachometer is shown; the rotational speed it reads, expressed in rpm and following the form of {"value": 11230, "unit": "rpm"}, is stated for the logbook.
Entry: {"value": 2500, "unit": "rpm"}
